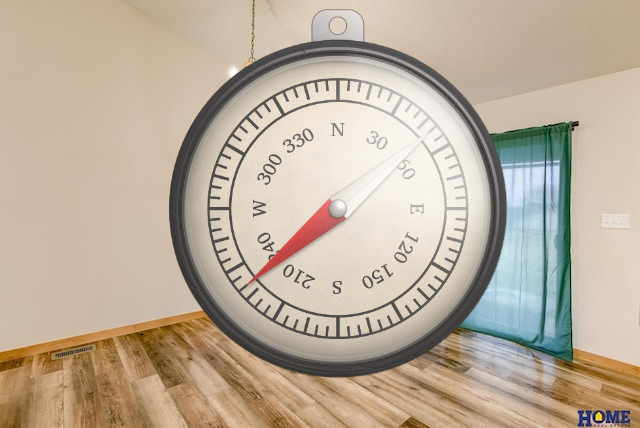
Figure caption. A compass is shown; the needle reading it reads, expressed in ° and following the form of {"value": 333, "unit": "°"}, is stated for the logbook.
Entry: {"value": 230, "unit": "°"}
